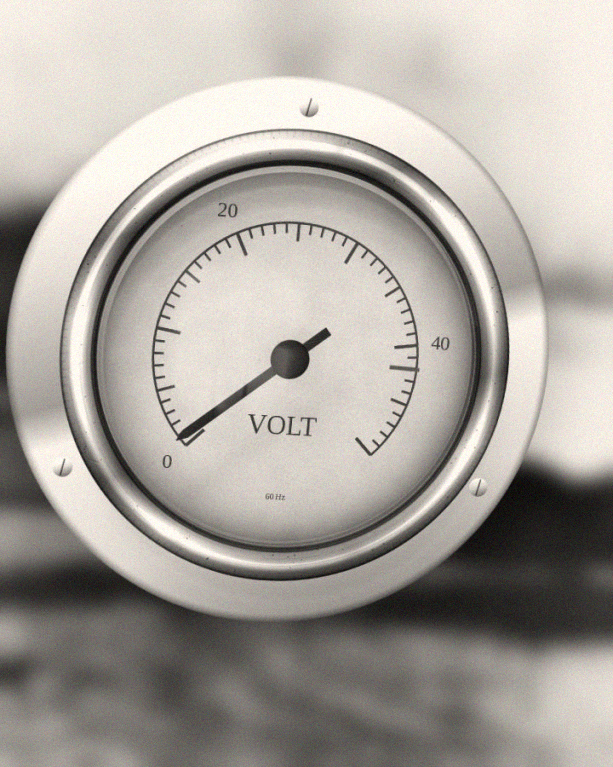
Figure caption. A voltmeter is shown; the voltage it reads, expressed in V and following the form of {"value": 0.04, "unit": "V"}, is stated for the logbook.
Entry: {"value": 1, "unit": "V"}
